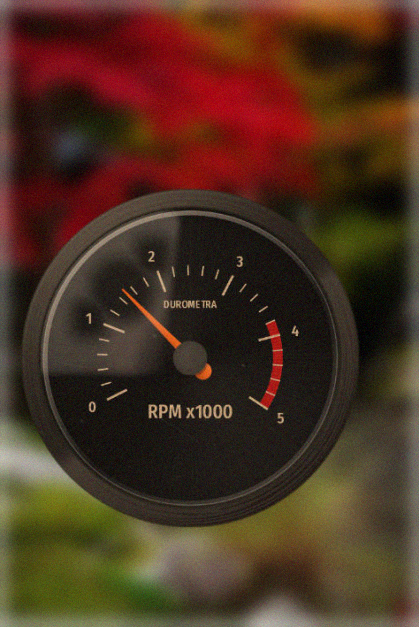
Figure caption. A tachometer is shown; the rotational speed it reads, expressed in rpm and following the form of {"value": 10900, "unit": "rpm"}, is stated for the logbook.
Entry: {"value": 1500, "unit": "rpm"}
